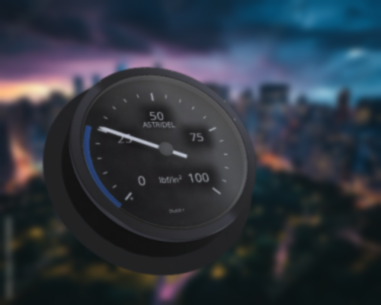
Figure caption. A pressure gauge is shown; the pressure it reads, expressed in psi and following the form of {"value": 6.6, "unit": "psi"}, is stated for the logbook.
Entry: {"value": 25, "unit": "psi"}
